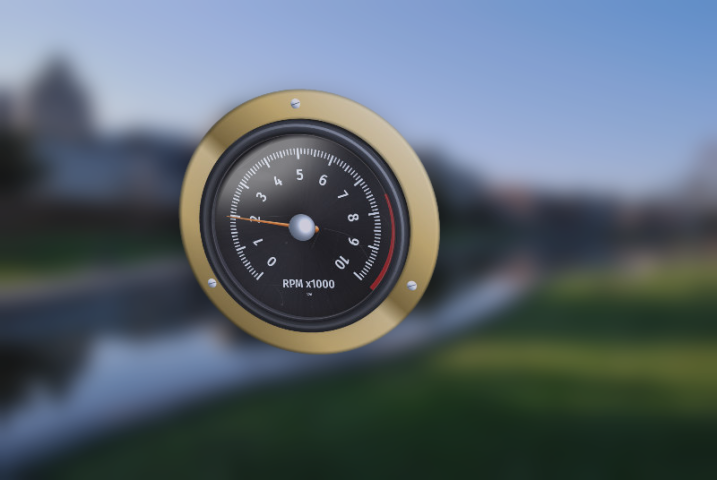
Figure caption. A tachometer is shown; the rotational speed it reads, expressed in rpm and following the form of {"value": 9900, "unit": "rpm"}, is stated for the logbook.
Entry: {"value": 2000, "unit": "rpm"}
